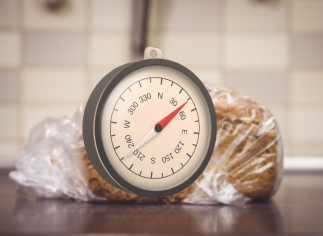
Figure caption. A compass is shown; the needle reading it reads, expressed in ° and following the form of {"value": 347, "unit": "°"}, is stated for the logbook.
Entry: {"value": 45, "unit": "°"}
